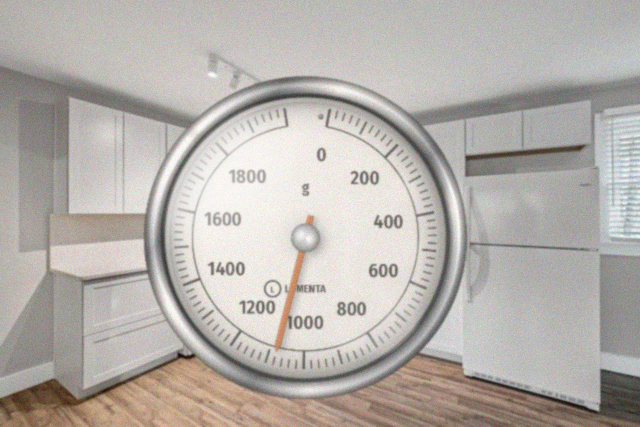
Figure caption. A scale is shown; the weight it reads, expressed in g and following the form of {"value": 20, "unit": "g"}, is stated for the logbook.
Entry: {"value": 1080, "unit": "g"}
